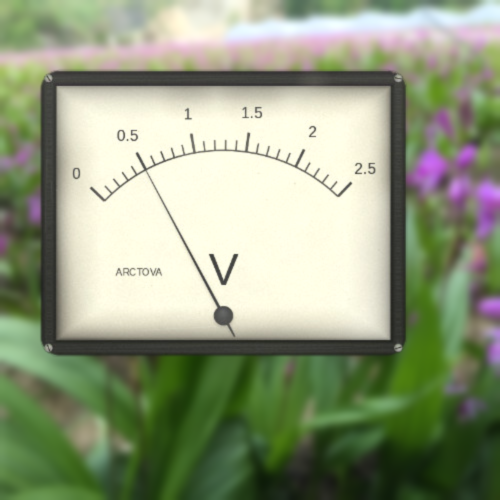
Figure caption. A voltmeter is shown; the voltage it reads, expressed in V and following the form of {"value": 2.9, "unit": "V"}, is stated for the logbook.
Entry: {"value": 0.5, "unit": "V"}
